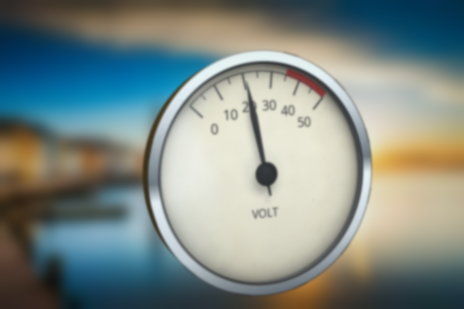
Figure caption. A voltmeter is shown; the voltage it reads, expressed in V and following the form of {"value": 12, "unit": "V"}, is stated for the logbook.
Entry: {"value": 20, "unit": "V"}
